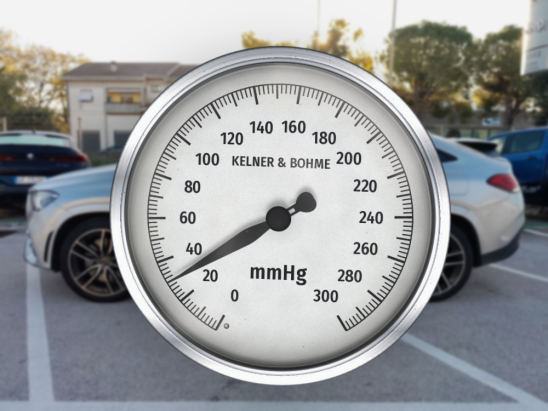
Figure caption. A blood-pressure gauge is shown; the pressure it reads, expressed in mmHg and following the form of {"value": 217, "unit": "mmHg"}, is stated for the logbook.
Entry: {"value": 30, "unit": "mmHg"}
